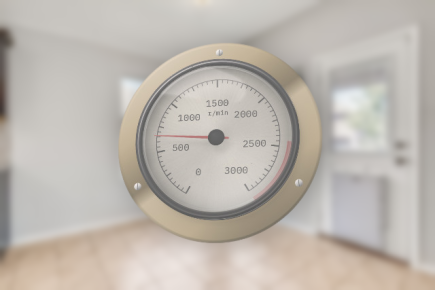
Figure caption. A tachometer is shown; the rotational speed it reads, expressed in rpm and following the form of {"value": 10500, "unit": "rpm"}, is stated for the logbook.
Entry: {"value": 650, "unit": "rpm"}
